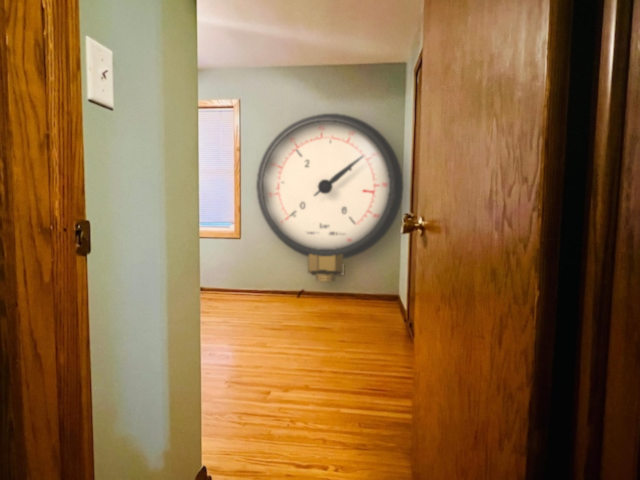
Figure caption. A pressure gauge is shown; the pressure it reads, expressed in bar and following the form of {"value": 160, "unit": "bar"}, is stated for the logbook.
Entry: {"value": 4, "unit": "bar"}
